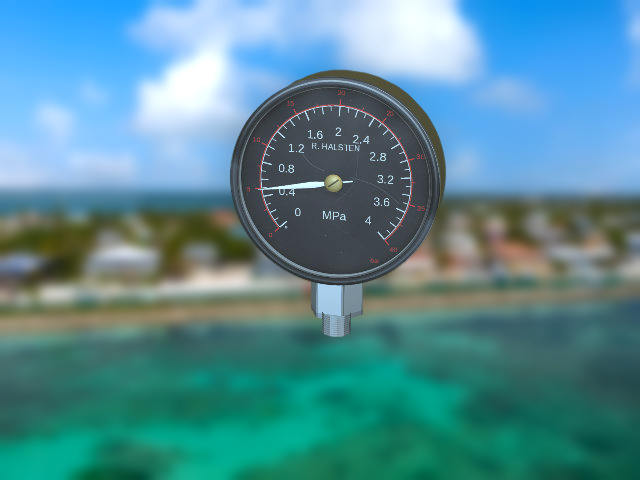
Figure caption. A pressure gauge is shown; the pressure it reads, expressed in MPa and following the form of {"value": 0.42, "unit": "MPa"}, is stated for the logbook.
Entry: {"value": 0.5, "unit": "MPa"}
